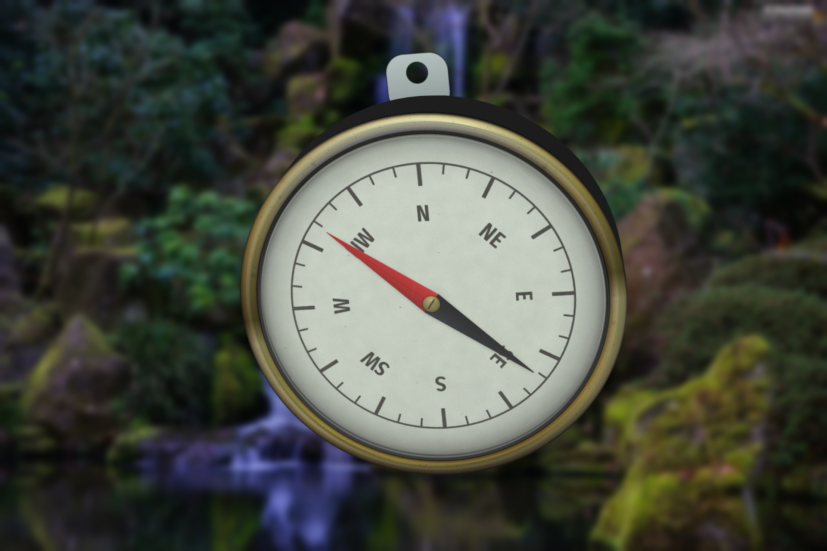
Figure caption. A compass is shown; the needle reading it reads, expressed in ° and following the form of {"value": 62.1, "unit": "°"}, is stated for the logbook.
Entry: {"value": 310, "unit": "°"}
